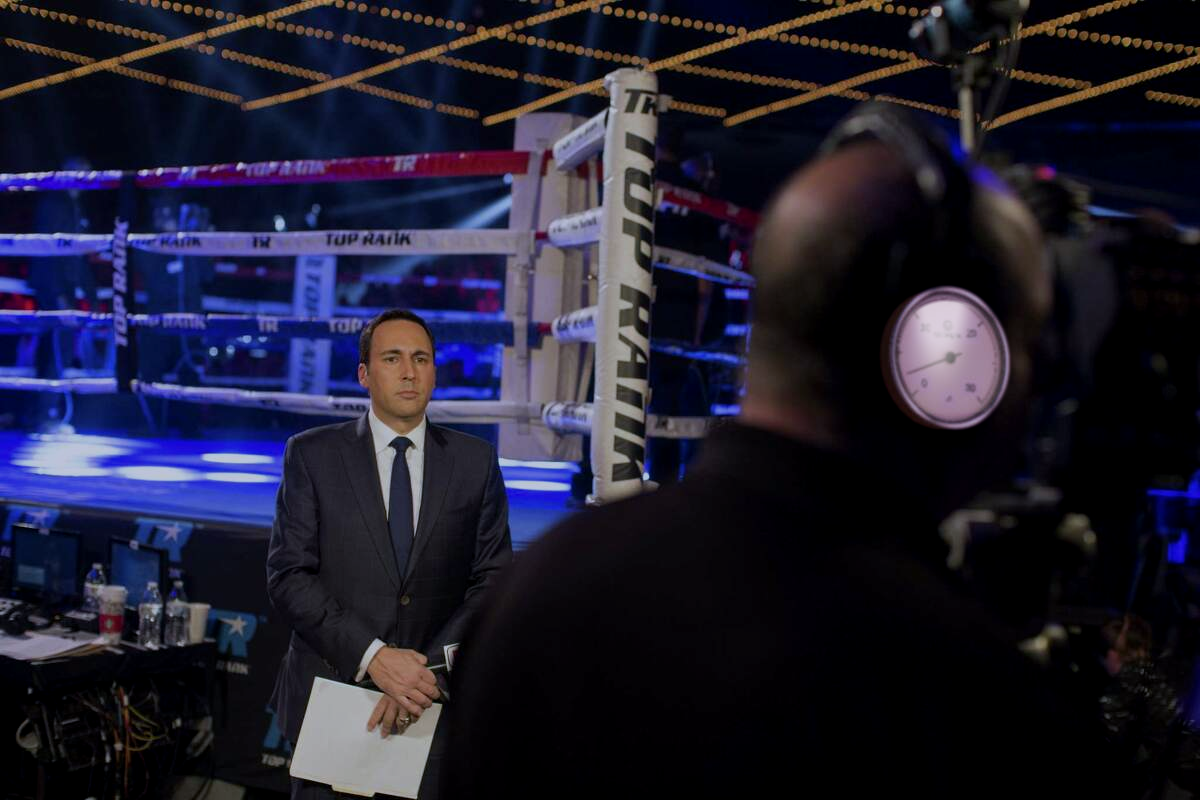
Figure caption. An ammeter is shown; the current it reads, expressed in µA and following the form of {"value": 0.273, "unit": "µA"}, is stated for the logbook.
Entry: {"value": 2.5, "unit": "µA"}
